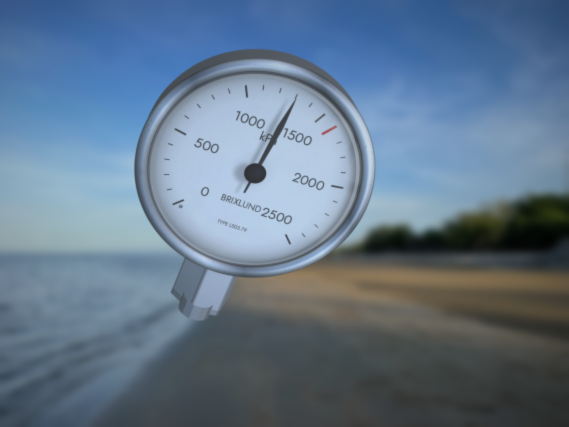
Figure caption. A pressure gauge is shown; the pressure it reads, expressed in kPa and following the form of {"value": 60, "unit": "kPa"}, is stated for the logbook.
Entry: {"value": 1300, "unit": "kPa"}
